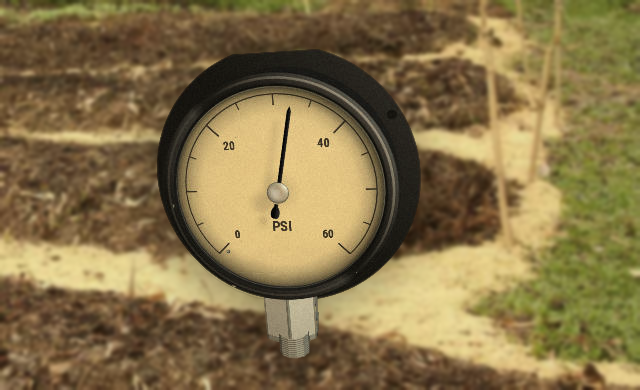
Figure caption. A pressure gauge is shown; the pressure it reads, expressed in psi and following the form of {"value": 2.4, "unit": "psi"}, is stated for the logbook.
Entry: {"value": 32.5, "unit": "psi"}
